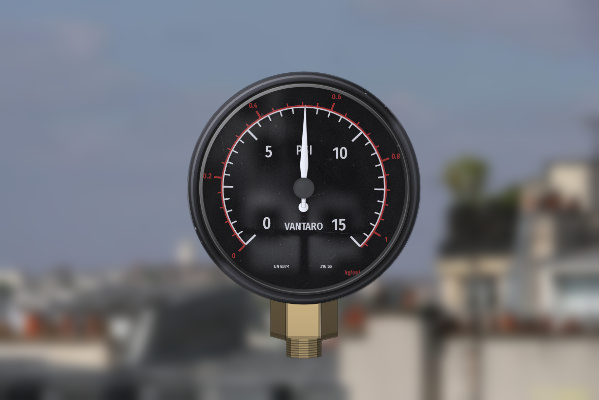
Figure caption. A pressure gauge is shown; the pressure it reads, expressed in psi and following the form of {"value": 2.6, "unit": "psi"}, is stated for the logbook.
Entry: {"value": 7.5, "unit": "psi"}
